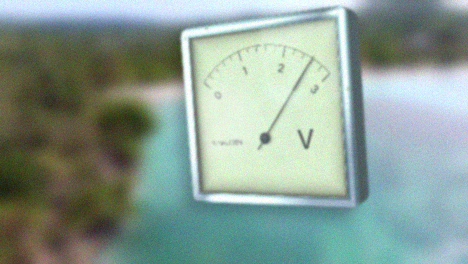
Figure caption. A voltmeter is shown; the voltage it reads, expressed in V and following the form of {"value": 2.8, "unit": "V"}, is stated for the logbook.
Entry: {"value": 2.6, "unit": "V"}
